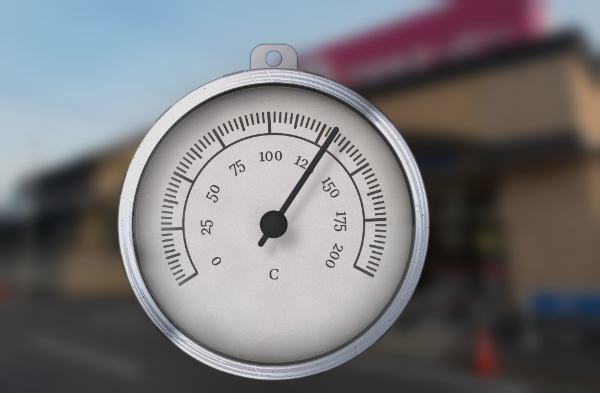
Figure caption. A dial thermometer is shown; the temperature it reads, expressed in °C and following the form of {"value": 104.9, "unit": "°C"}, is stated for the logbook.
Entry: {"value": 130, "unit": "°C"}
